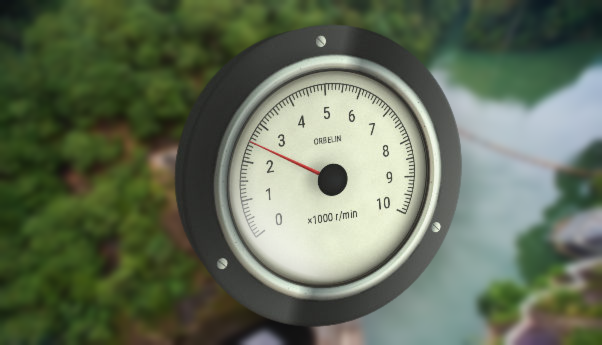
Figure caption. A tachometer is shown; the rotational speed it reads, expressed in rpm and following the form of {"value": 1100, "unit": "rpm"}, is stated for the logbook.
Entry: {"value": 2500, "unit": "rpm"}
